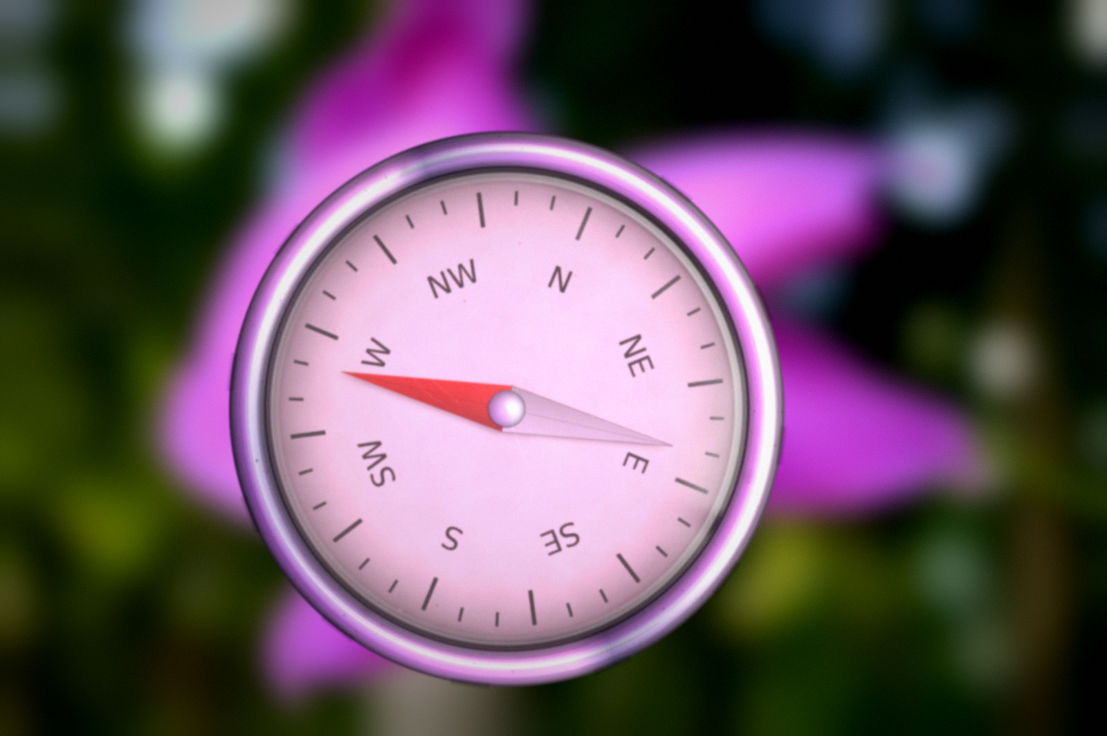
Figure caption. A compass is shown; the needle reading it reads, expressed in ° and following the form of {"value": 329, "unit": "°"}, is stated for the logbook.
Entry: {"value": 260, "unit": "°"}
